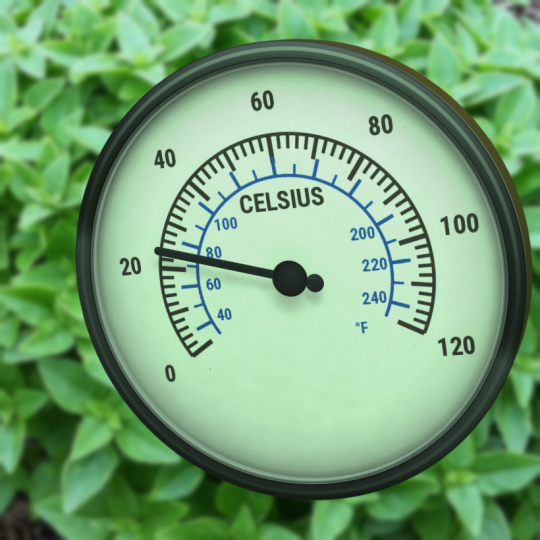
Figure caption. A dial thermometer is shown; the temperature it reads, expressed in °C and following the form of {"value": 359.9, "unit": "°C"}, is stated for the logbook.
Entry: {"value": 24, "unit": "°C"}
